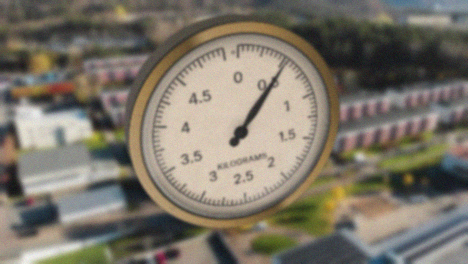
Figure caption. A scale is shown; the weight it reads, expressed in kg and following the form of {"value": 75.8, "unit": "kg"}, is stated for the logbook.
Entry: {"value": 0.5, "unit": "kg"}
